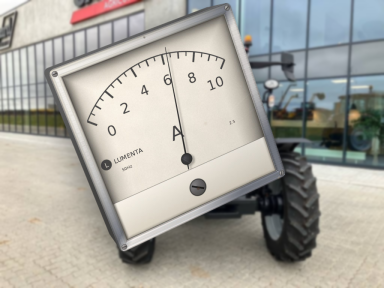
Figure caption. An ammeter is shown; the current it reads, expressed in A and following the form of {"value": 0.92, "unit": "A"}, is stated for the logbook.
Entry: {"value": 6.25, "unit": "A"}
